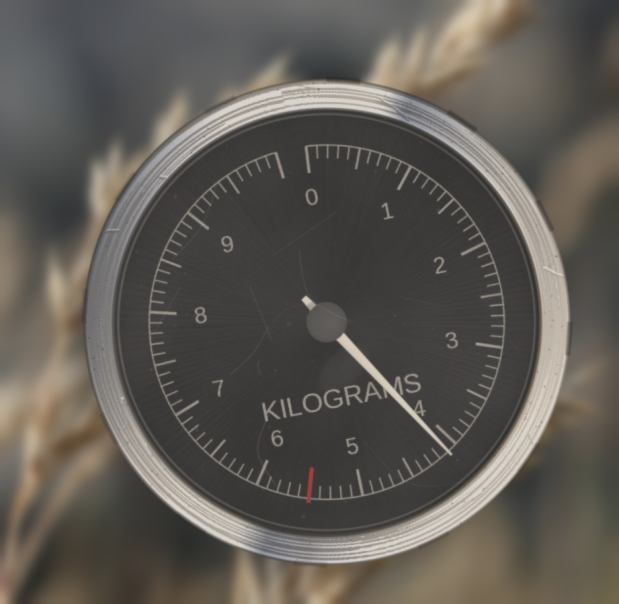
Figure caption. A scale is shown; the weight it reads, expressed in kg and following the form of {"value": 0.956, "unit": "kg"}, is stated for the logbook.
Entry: {"value": 4.1, "unit": "kg"}
